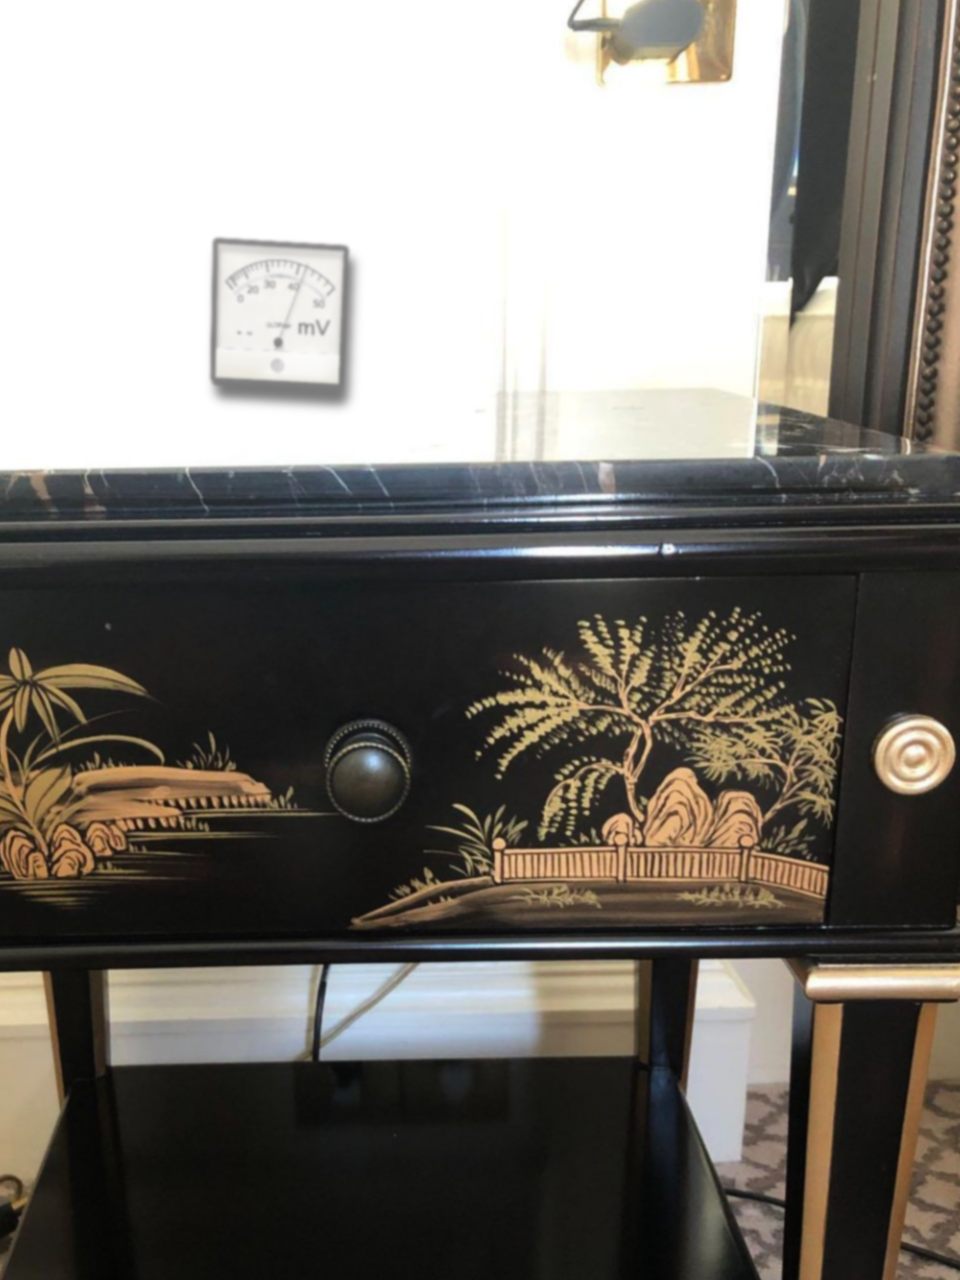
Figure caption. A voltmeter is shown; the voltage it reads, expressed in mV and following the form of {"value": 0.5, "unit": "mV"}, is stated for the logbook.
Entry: {"value": 42, "unit": "mV"}
